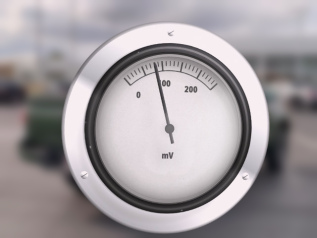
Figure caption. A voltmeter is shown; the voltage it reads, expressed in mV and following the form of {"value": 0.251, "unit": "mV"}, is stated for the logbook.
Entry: {"value": 80, "unit": "mV"}
